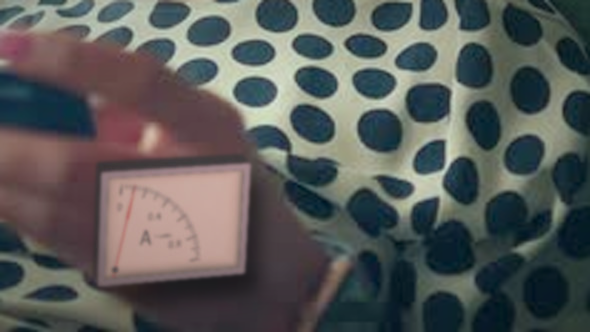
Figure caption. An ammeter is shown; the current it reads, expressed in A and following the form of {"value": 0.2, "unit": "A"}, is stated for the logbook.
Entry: {"value": 0.1, "unit": "A"}
